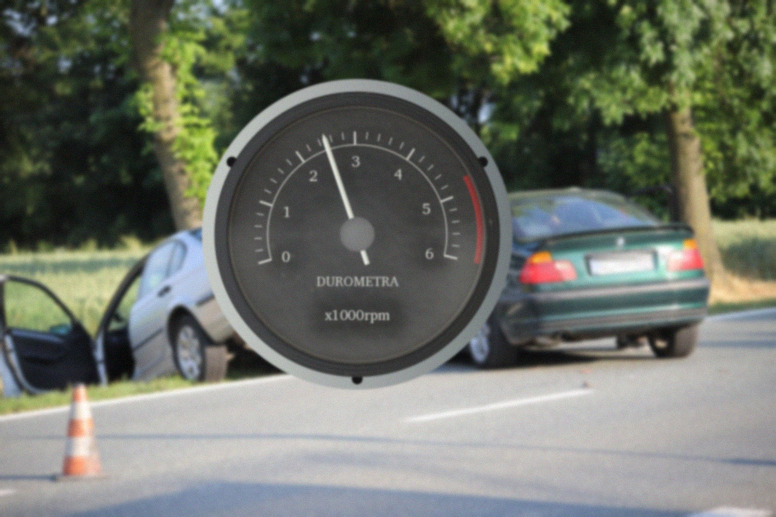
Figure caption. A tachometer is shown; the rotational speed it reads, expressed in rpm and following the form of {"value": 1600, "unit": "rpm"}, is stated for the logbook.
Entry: {"value": 2500, "unit": "rpm"}
